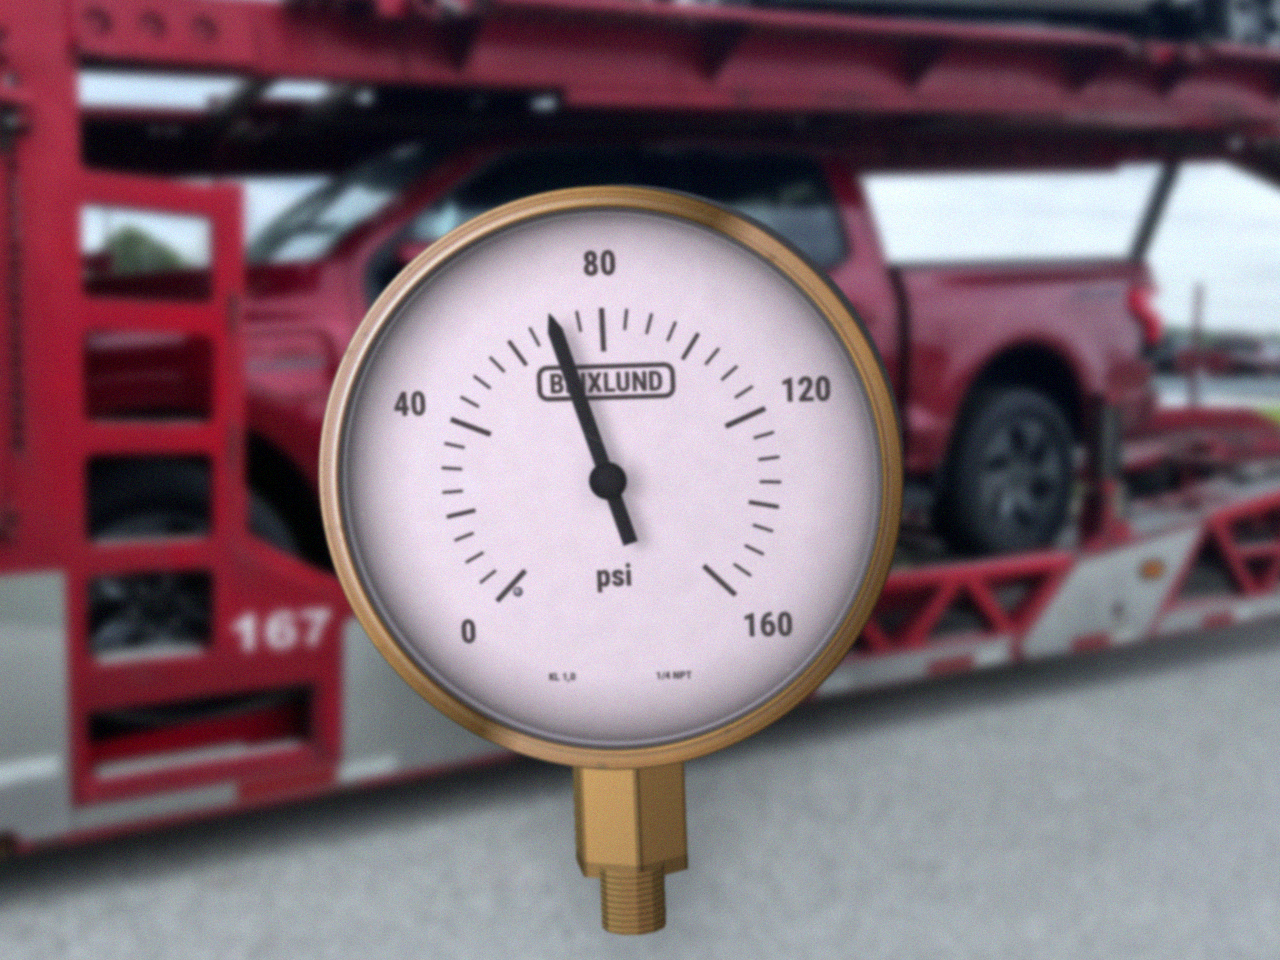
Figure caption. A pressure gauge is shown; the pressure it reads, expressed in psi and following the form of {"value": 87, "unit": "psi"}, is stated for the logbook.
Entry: {"value": 70, "unit": "psi"}
